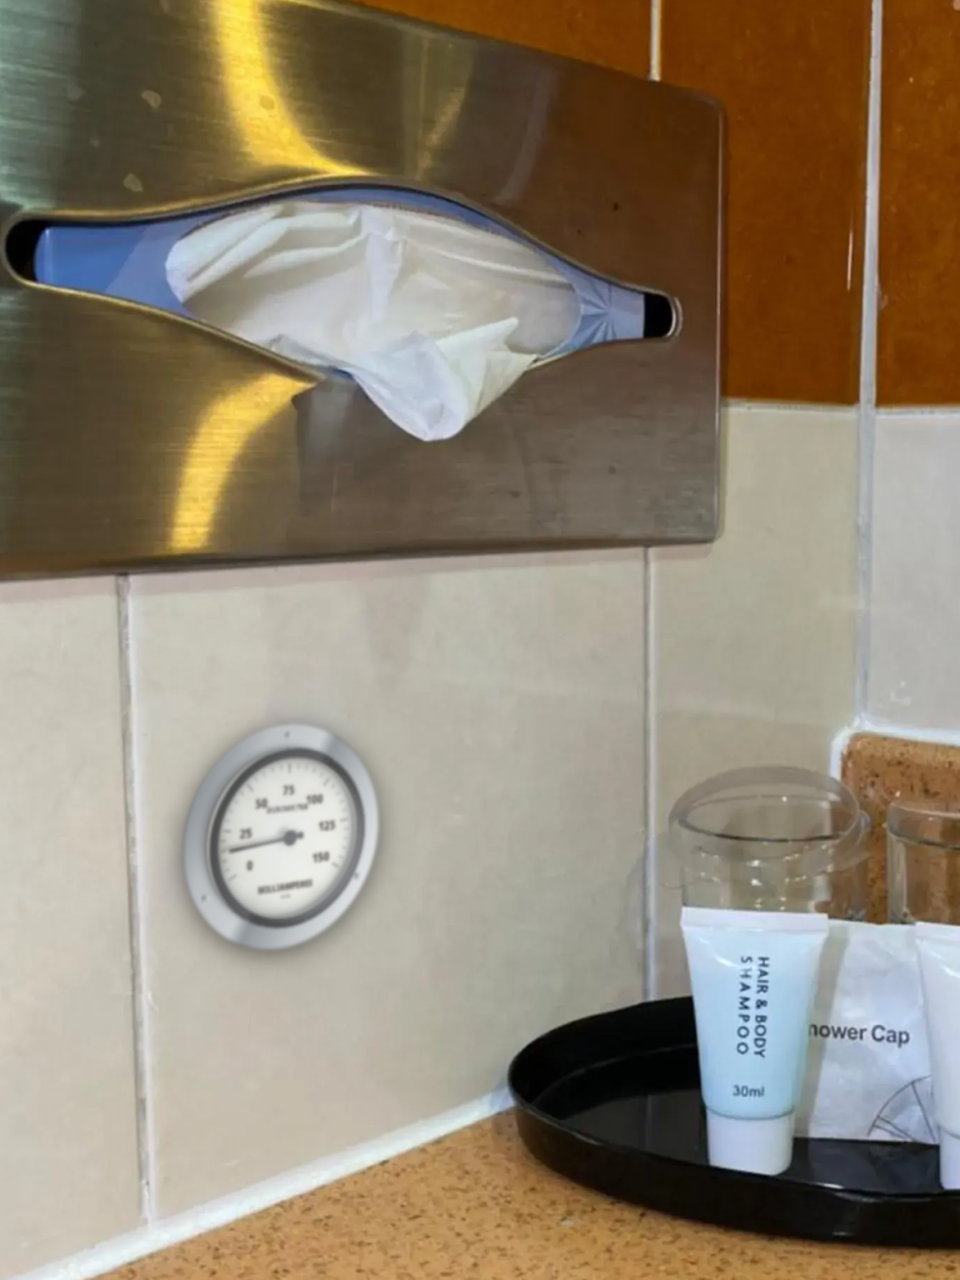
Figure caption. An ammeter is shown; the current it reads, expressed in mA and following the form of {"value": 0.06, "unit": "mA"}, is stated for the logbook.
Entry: {"value": 15, "unit": "mA"}
